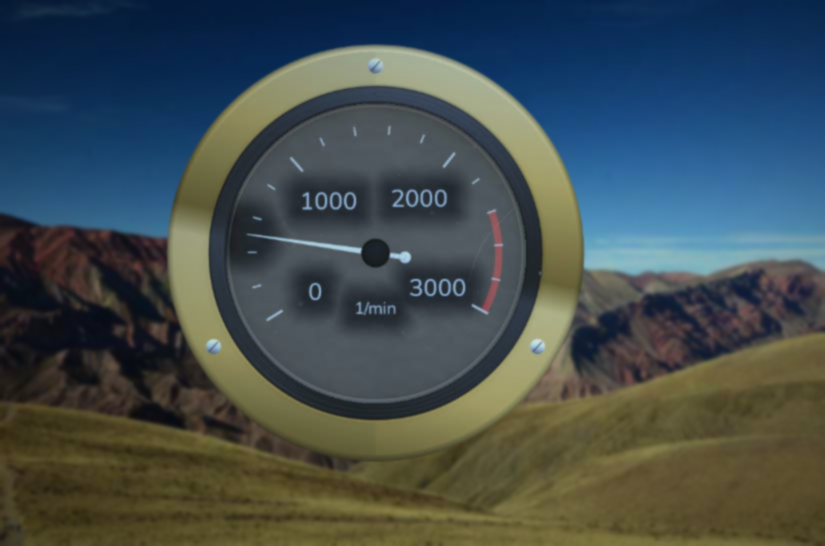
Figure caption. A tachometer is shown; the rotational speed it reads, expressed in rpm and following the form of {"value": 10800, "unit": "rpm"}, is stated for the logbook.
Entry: {"value": 500, "unit": "rpm"}
